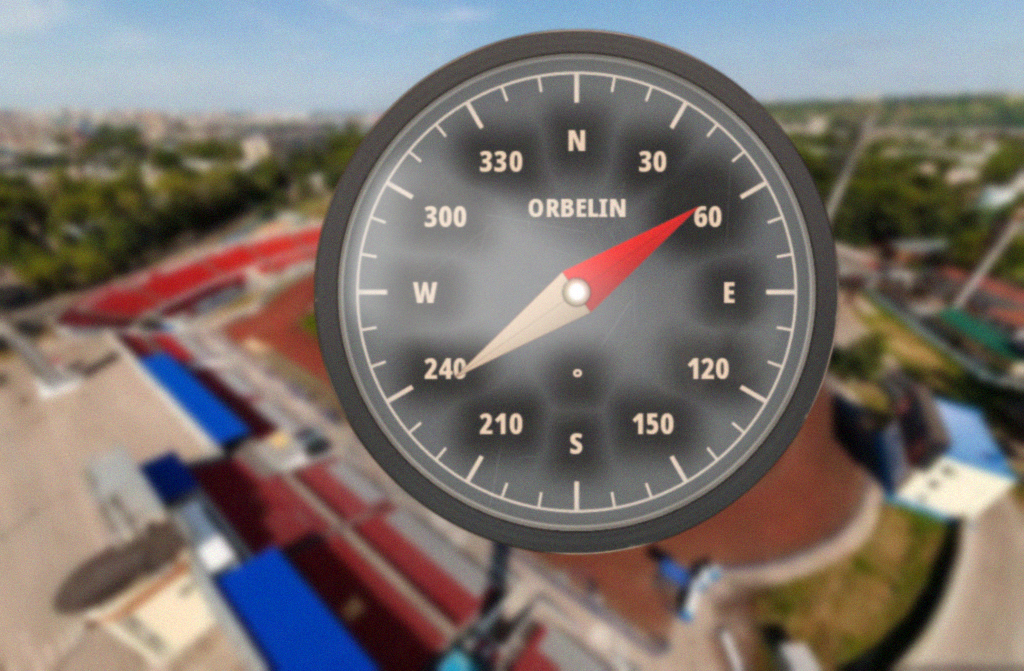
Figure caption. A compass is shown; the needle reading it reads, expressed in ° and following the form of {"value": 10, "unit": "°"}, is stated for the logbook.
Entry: {"value": 55, "unit": "°"}
